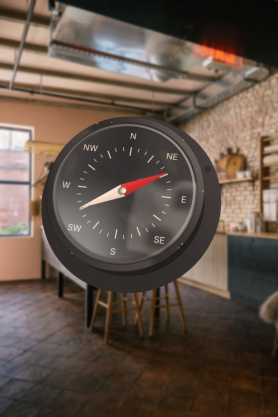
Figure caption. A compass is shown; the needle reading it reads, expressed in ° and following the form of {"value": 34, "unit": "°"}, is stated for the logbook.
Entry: {"value": 60, "unit": "°"}
